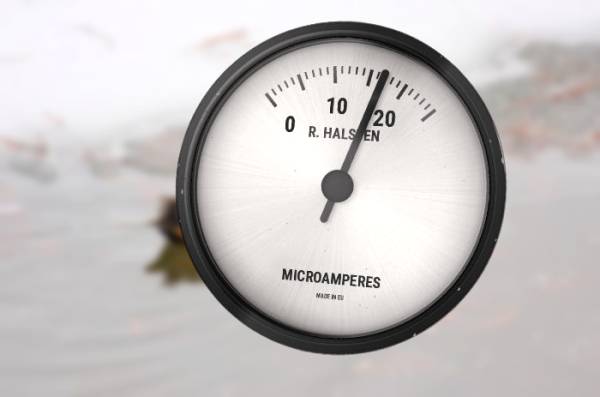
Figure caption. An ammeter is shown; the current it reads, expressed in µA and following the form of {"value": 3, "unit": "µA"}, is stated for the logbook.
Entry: {"value": 17, "unit": "µA"}
